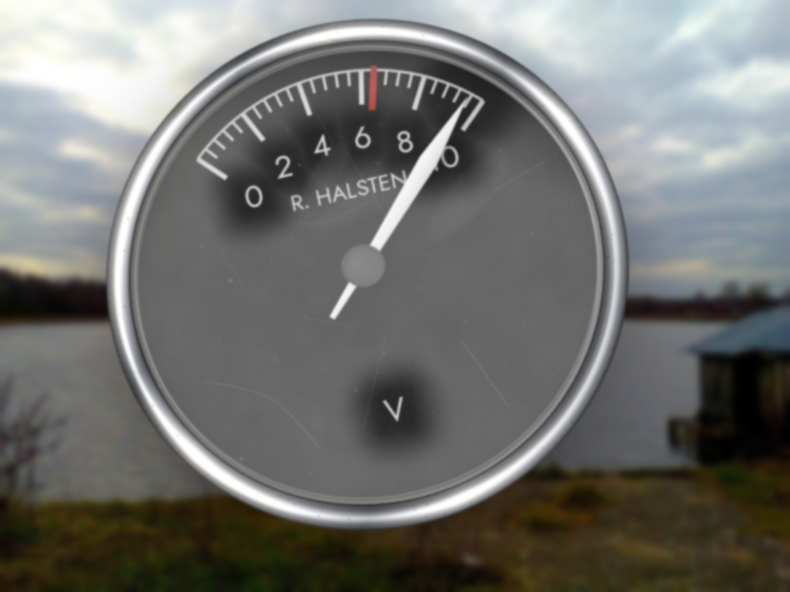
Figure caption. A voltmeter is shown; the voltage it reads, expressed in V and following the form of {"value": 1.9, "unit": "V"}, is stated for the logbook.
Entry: {"value": 9.6, "unit": "V"}
